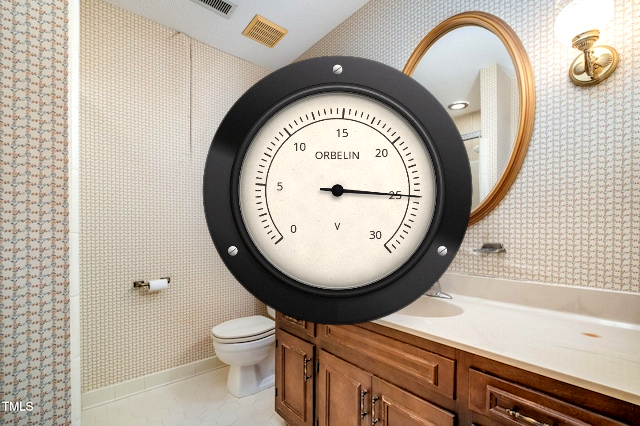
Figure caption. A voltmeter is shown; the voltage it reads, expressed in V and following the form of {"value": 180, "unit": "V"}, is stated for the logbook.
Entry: {"value": 25, "unit": "V"}
